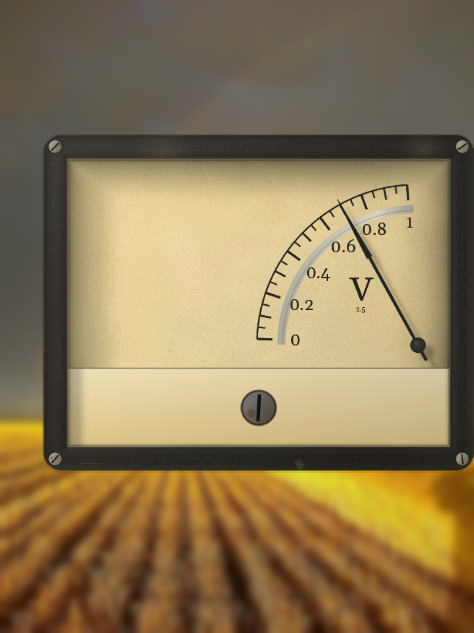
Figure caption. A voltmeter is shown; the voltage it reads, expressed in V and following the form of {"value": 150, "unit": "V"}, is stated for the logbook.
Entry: {"value": 0.7, "unit": "V"}
